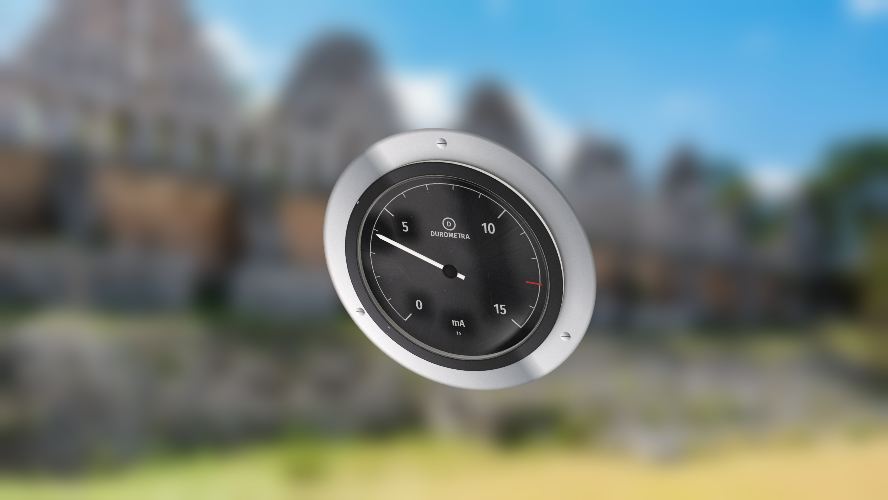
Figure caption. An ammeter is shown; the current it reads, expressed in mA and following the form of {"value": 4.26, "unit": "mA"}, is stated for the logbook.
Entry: {"value": 4, "unit": "mA"}
